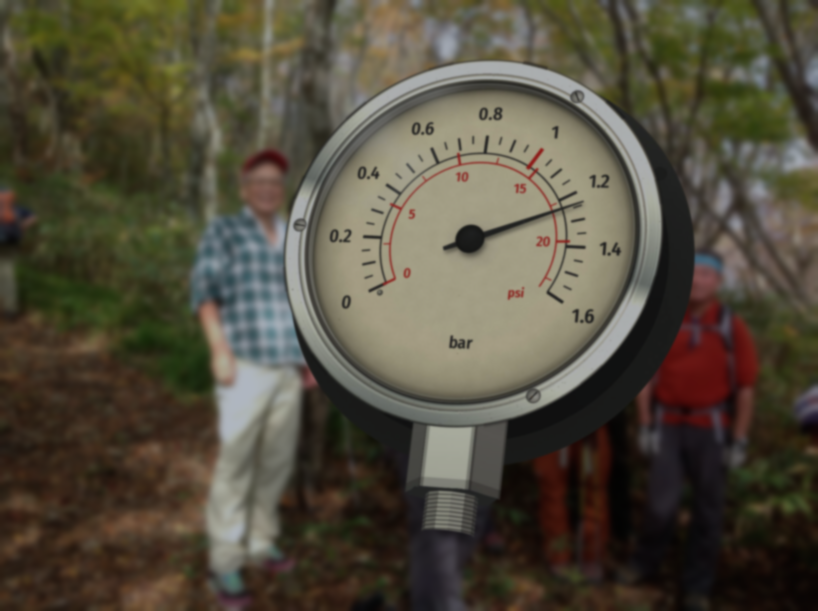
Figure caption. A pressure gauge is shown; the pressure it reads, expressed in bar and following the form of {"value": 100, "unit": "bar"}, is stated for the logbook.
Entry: {"value": 1.25, "unit": "bar"}
